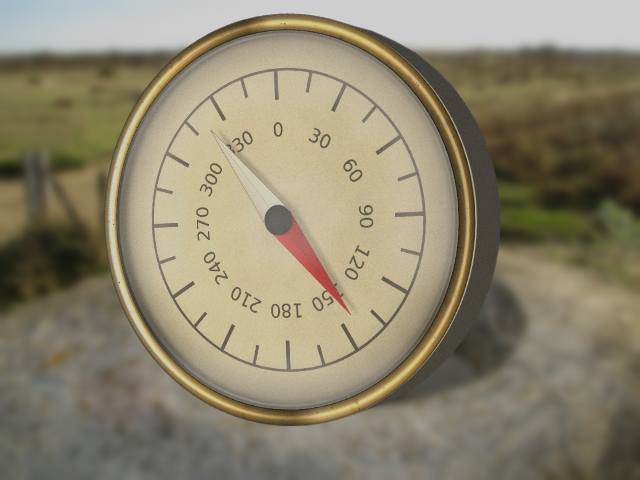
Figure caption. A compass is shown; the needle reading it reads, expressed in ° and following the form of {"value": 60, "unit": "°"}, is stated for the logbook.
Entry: {"value": 142.5, "unit": "°"}
